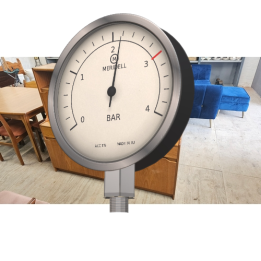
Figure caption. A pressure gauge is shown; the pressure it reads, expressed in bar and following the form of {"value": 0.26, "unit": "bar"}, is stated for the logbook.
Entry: {"value": 2.2, "unit": "bar"}
